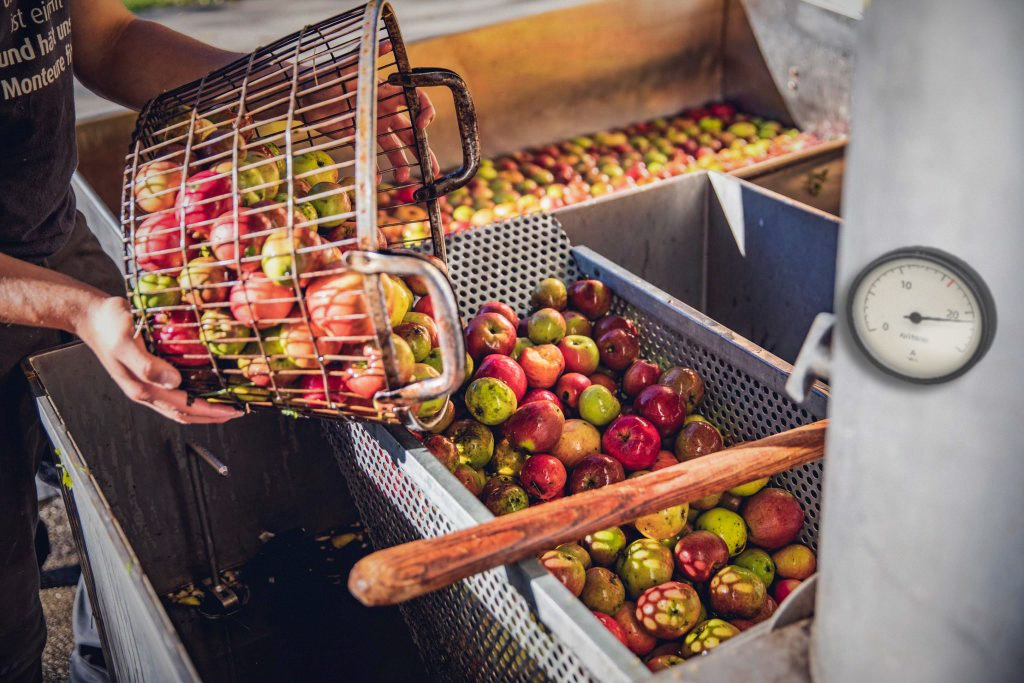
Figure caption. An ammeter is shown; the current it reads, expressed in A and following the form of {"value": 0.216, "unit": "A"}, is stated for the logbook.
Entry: {"value": 21, "unit": "A"}
